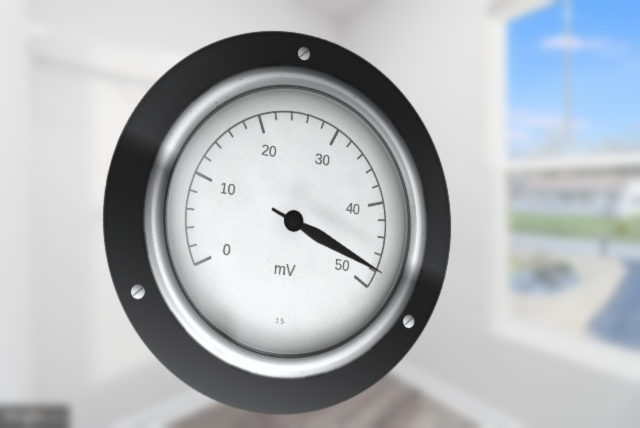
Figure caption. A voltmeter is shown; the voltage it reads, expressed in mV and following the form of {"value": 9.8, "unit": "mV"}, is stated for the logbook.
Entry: {"value": 48, "unit": "mV"}
